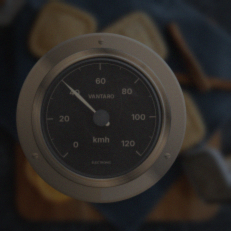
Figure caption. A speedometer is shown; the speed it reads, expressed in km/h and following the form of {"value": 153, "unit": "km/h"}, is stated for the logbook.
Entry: {"value": 40, "unit": "km/h"}
